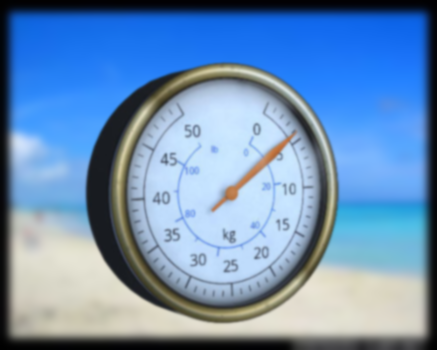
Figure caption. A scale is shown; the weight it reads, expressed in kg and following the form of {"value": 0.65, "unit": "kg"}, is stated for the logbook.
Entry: {"value": 4, "unit": "kg"}
